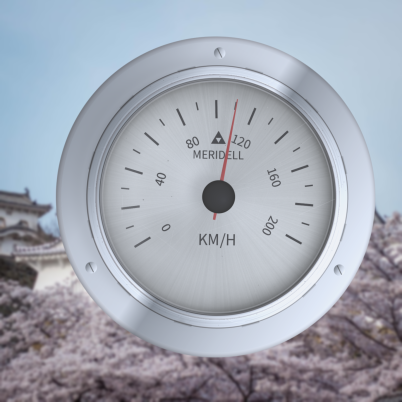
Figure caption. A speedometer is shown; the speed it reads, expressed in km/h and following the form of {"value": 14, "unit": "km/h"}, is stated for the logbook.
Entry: {"value": 110, "unit": "km/h"}
